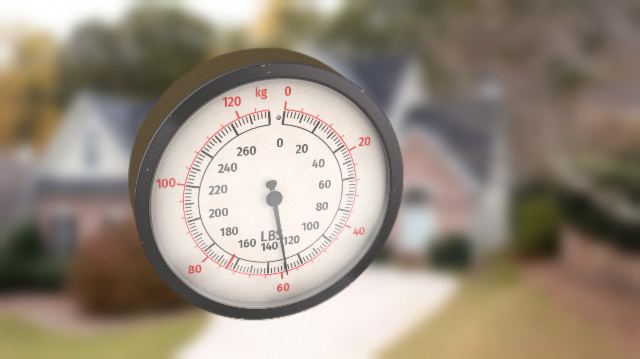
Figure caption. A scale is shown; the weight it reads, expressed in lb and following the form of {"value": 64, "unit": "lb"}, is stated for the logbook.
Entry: {"value": 130, "unit": "lb"}
